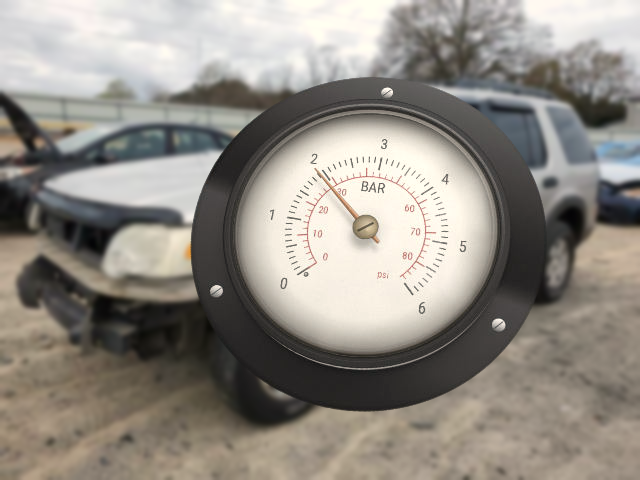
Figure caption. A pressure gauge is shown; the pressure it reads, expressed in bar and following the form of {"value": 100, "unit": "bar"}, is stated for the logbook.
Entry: {"value": 1.9, "unit": "bar"}
